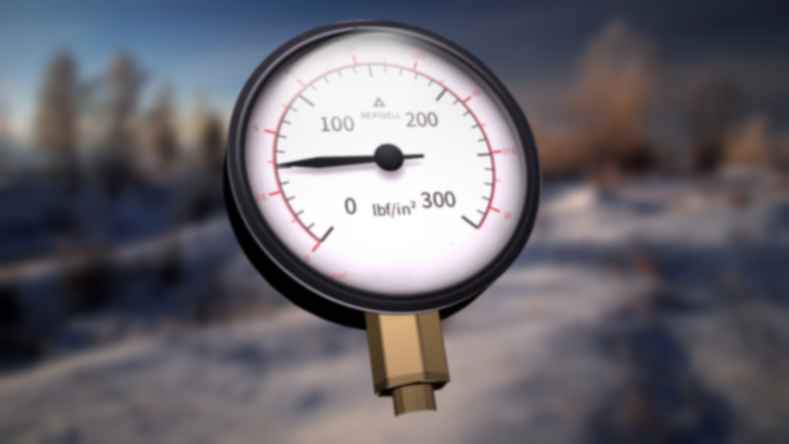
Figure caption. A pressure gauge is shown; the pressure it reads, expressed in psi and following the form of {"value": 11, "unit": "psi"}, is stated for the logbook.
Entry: {"value": 50, "unit": "psi"}
